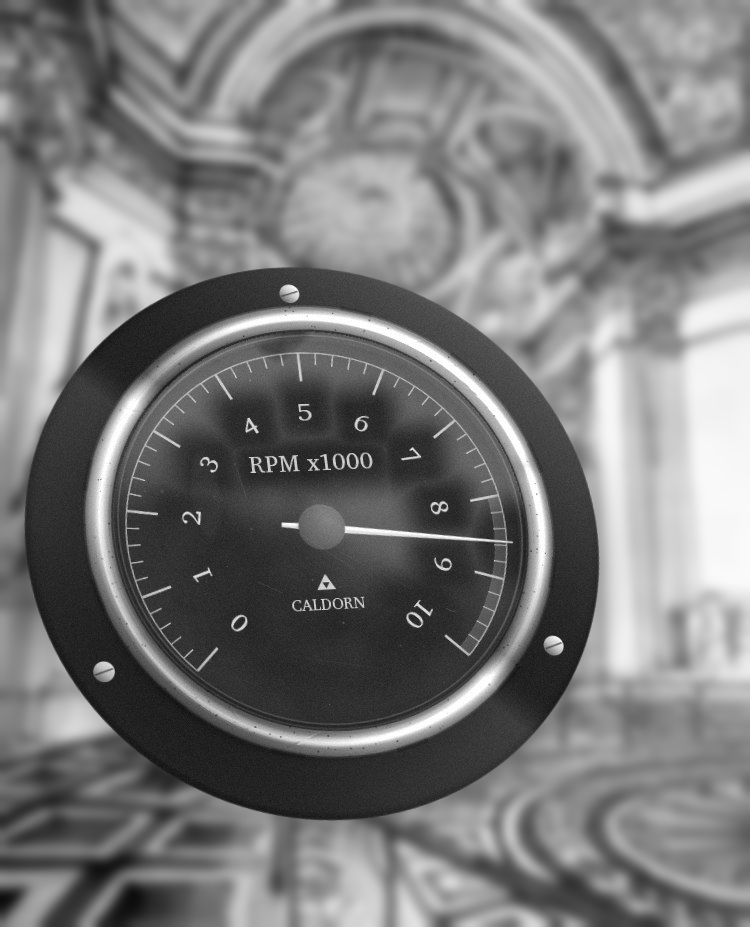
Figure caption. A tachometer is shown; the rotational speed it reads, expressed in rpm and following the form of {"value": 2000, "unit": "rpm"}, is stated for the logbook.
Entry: {"value": 8600, "unit": "rpm"}
